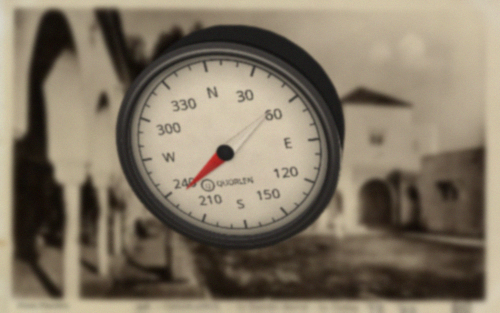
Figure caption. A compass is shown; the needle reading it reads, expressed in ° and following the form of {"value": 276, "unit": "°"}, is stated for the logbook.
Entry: {"value": 235, "unit": "°"}
